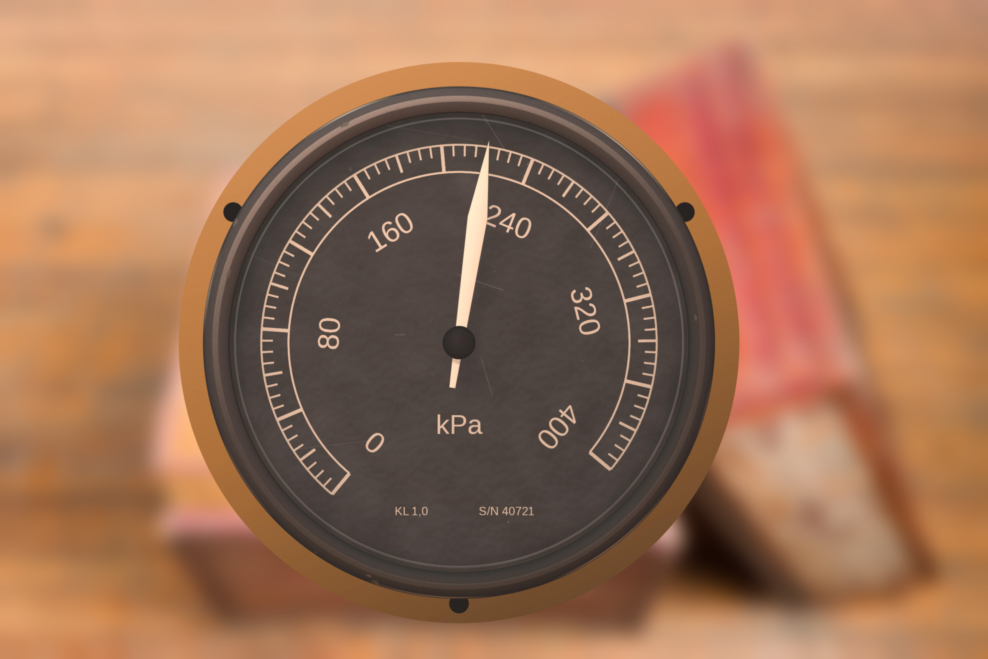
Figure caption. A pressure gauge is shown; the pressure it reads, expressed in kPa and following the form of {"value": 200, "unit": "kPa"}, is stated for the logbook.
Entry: {"value": 220, "unit": "kPa"}
